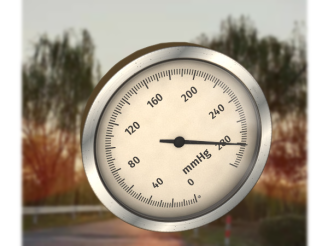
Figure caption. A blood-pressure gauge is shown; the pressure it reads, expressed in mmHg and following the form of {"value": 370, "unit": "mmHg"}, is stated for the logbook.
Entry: {"value": 280, "unit": "mmHg"}
